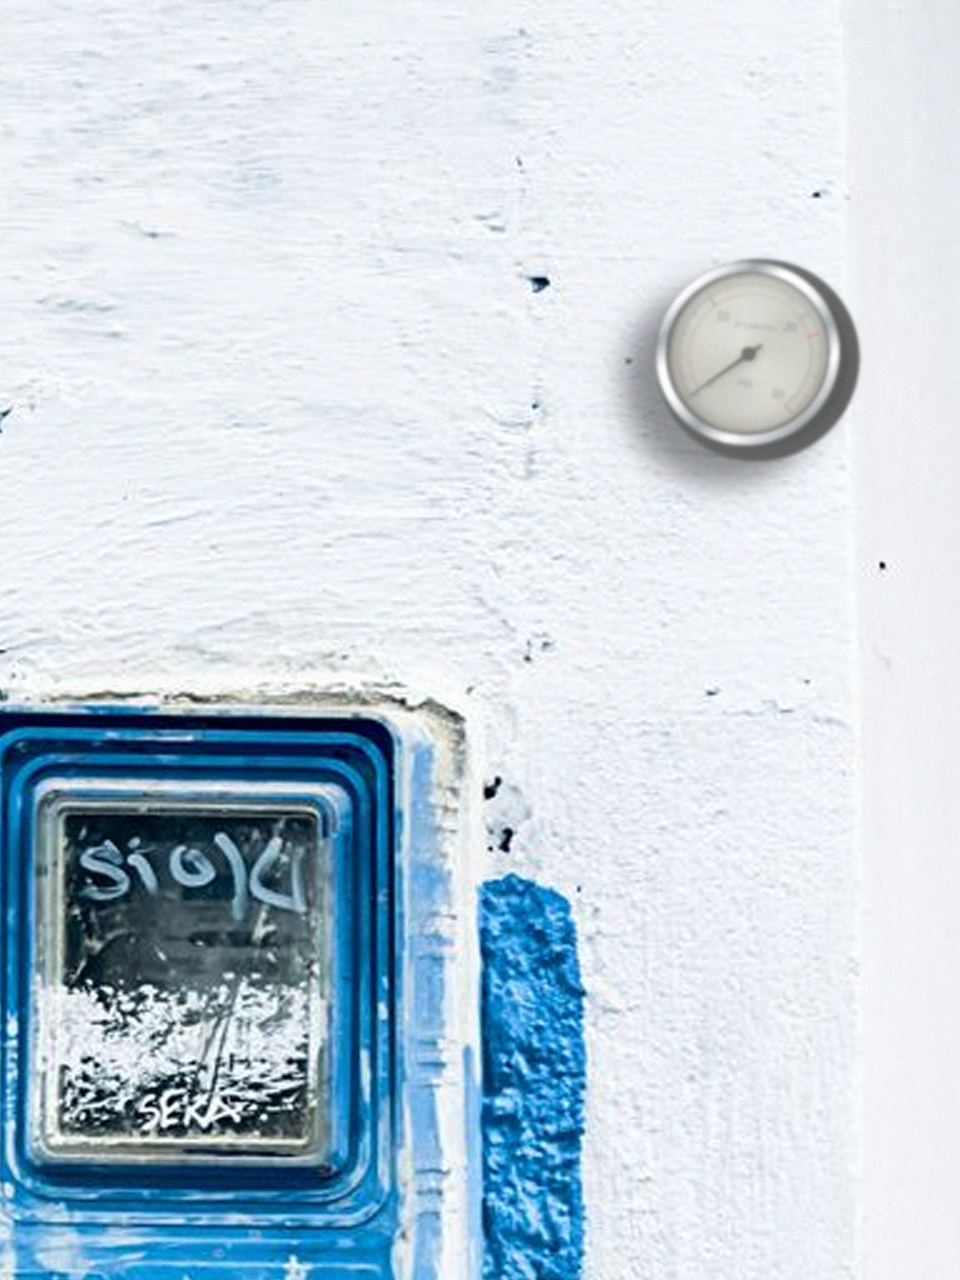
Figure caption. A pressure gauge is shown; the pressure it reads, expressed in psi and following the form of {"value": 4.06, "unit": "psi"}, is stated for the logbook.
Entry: {"value": 0, "unit": "psi"}
